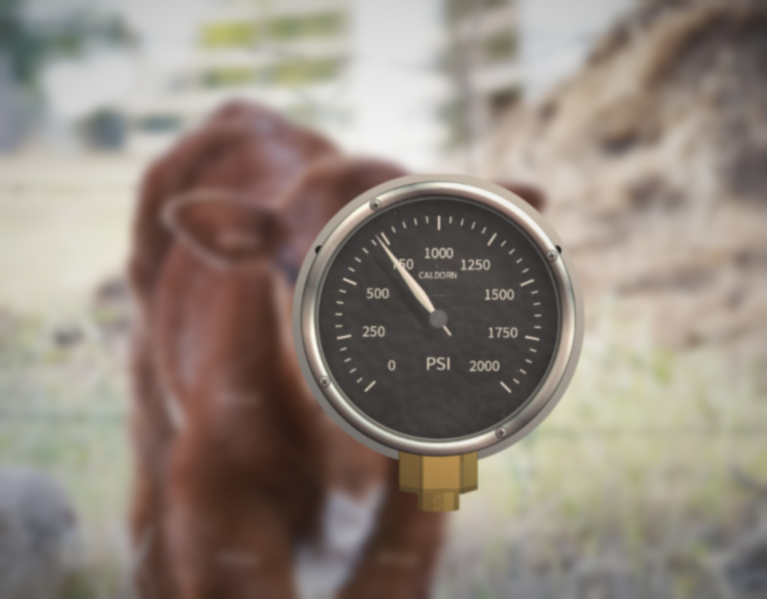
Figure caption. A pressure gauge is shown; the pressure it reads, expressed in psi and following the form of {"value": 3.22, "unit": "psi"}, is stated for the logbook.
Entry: {"value": 725, "unit": "psi"}
